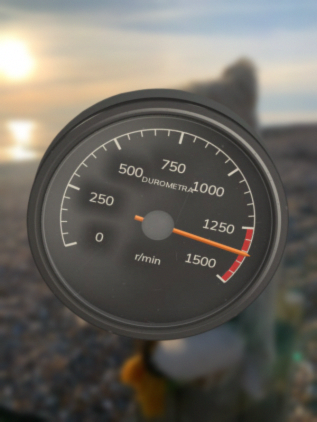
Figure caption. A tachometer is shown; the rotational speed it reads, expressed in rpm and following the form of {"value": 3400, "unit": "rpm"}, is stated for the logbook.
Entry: {"value": 1350, "unit": "rpm"}
